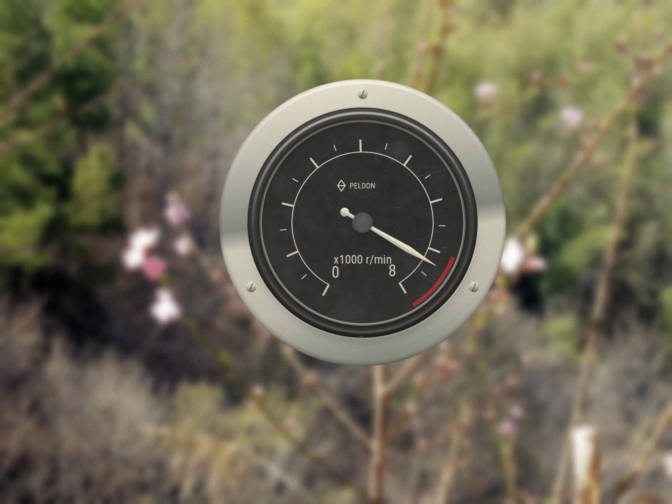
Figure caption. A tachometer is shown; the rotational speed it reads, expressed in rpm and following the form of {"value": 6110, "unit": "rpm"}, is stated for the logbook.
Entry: {"value": 7250, "unit": "rpm"}
